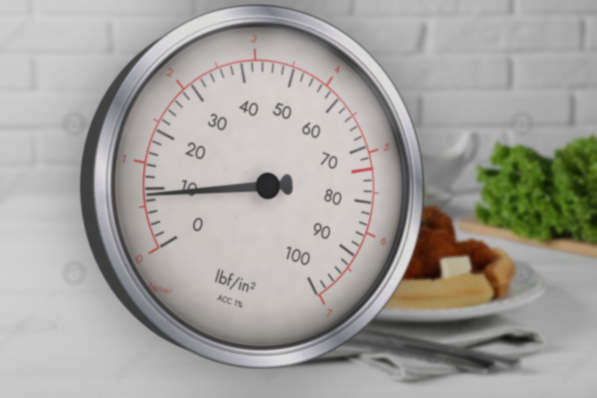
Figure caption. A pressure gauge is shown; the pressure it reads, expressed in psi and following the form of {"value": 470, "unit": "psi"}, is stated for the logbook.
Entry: {"value": 9, "unit": "psi"}
